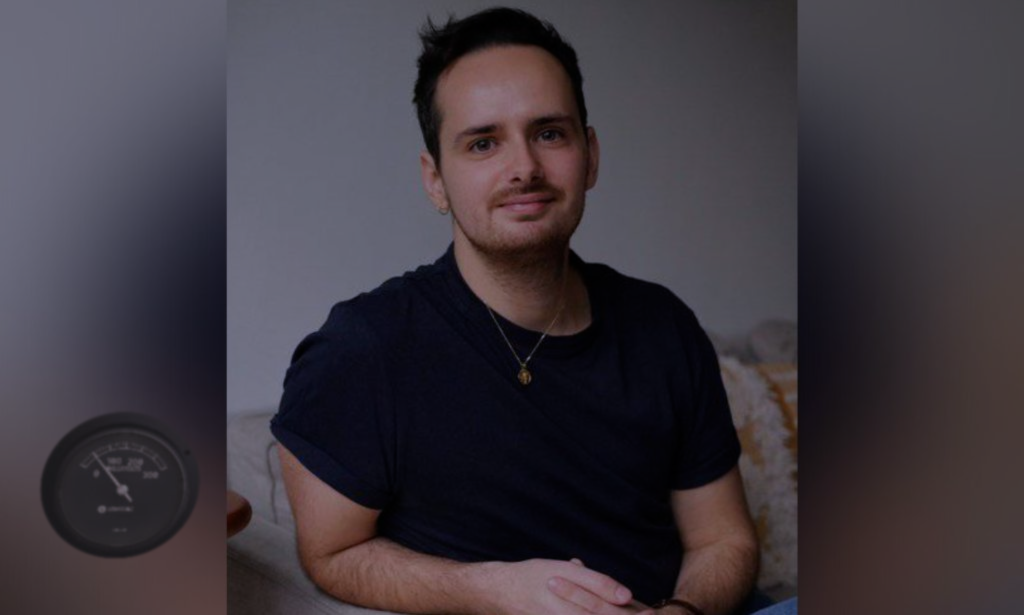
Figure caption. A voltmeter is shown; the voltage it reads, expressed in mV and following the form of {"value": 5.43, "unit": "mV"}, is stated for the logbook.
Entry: {"value": 50, "unit": "mV"}
